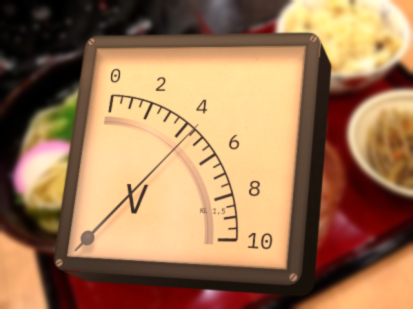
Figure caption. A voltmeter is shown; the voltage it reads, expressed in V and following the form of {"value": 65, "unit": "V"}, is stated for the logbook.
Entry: {"value": 4.5, "unit": "V"}
